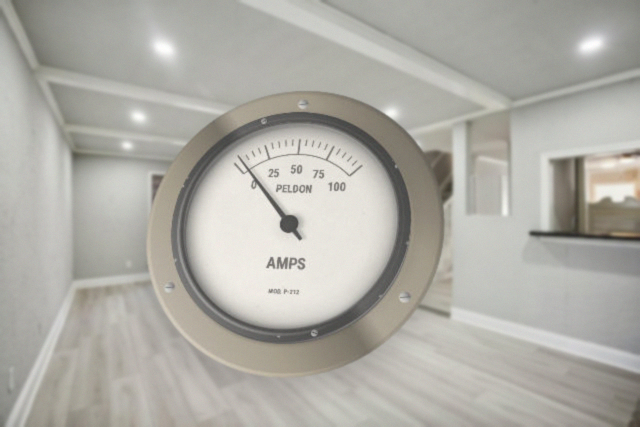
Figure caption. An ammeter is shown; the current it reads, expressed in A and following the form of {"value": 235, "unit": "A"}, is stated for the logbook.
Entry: {"value": 5, "unit": "A"}
